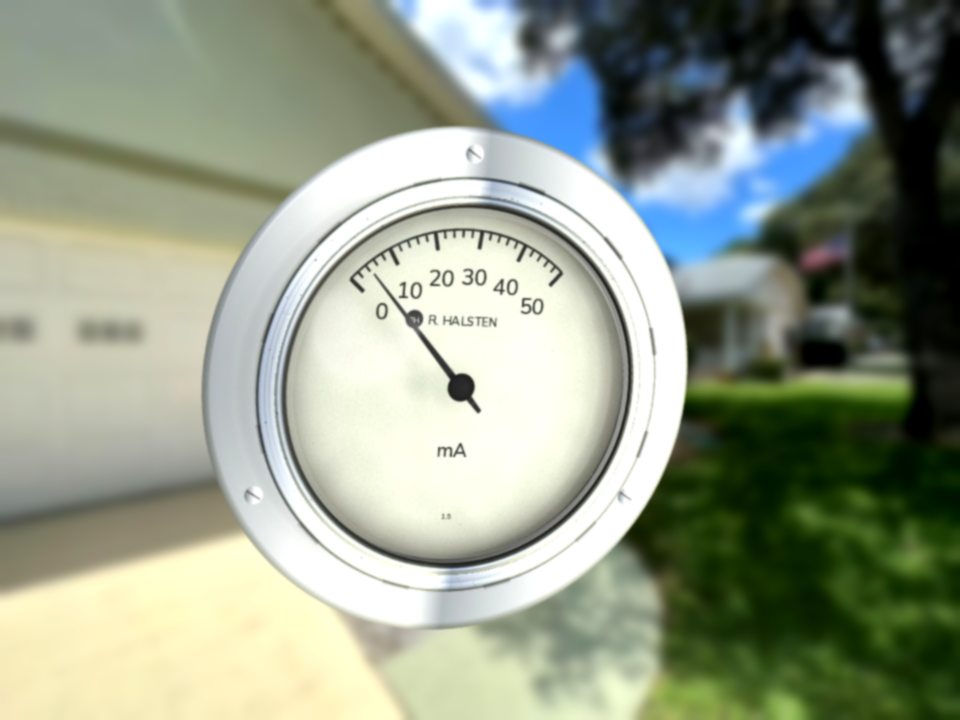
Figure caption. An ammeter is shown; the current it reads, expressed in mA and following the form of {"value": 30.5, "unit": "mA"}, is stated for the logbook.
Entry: {"value": 4, "unit": "mA"}
